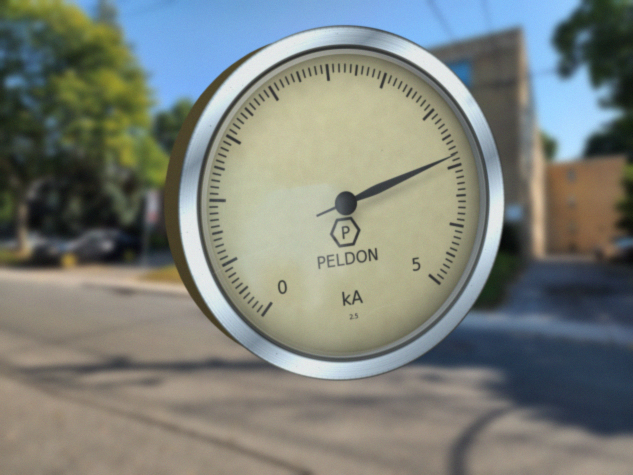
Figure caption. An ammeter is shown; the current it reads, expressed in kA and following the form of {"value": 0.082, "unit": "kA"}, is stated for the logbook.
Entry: {"value": 3.9, "unit": "kA"}
